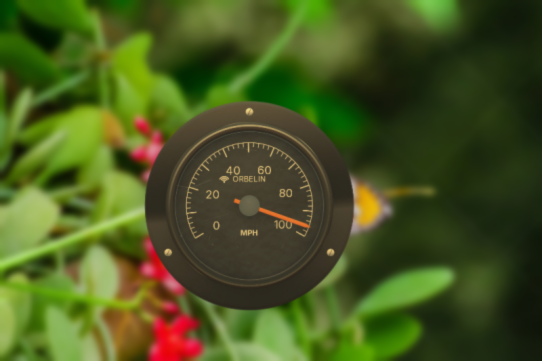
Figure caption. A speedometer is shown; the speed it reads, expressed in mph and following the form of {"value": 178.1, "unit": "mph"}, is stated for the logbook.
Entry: {"value": 96, "unit": "mph"}
